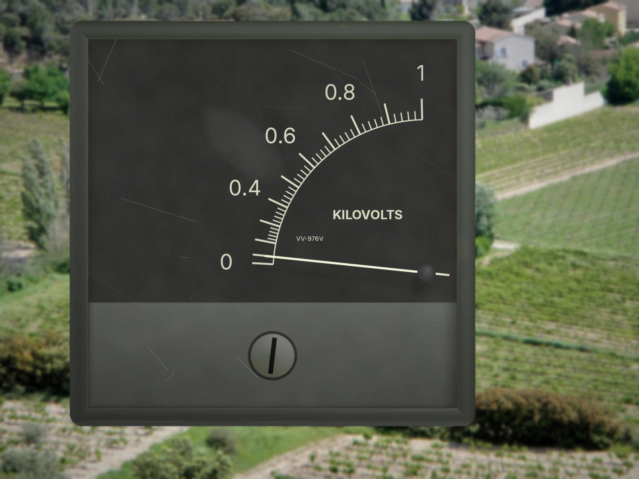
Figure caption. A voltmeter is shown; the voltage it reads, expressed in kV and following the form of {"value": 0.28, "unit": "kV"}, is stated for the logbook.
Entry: {"value": 0.1, "unit": "kV"}
